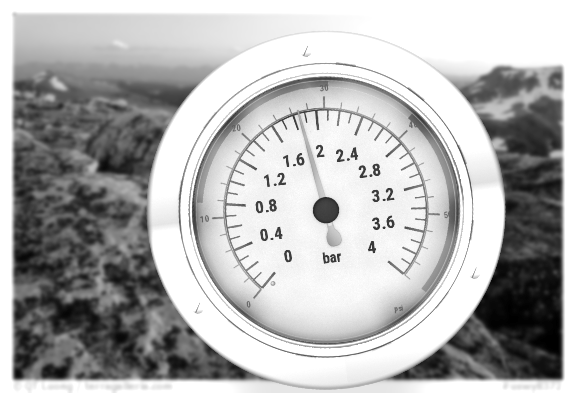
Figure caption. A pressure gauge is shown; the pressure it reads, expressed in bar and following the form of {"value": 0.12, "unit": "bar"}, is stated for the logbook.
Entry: {"value": 1.85, "unit": "bar"}
